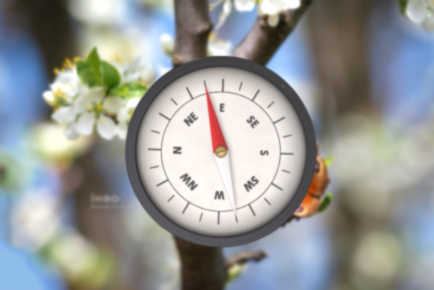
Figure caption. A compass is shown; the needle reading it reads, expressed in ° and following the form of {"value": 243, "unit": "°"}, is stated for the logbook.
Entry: {"value": 75, "unit": "°"}
